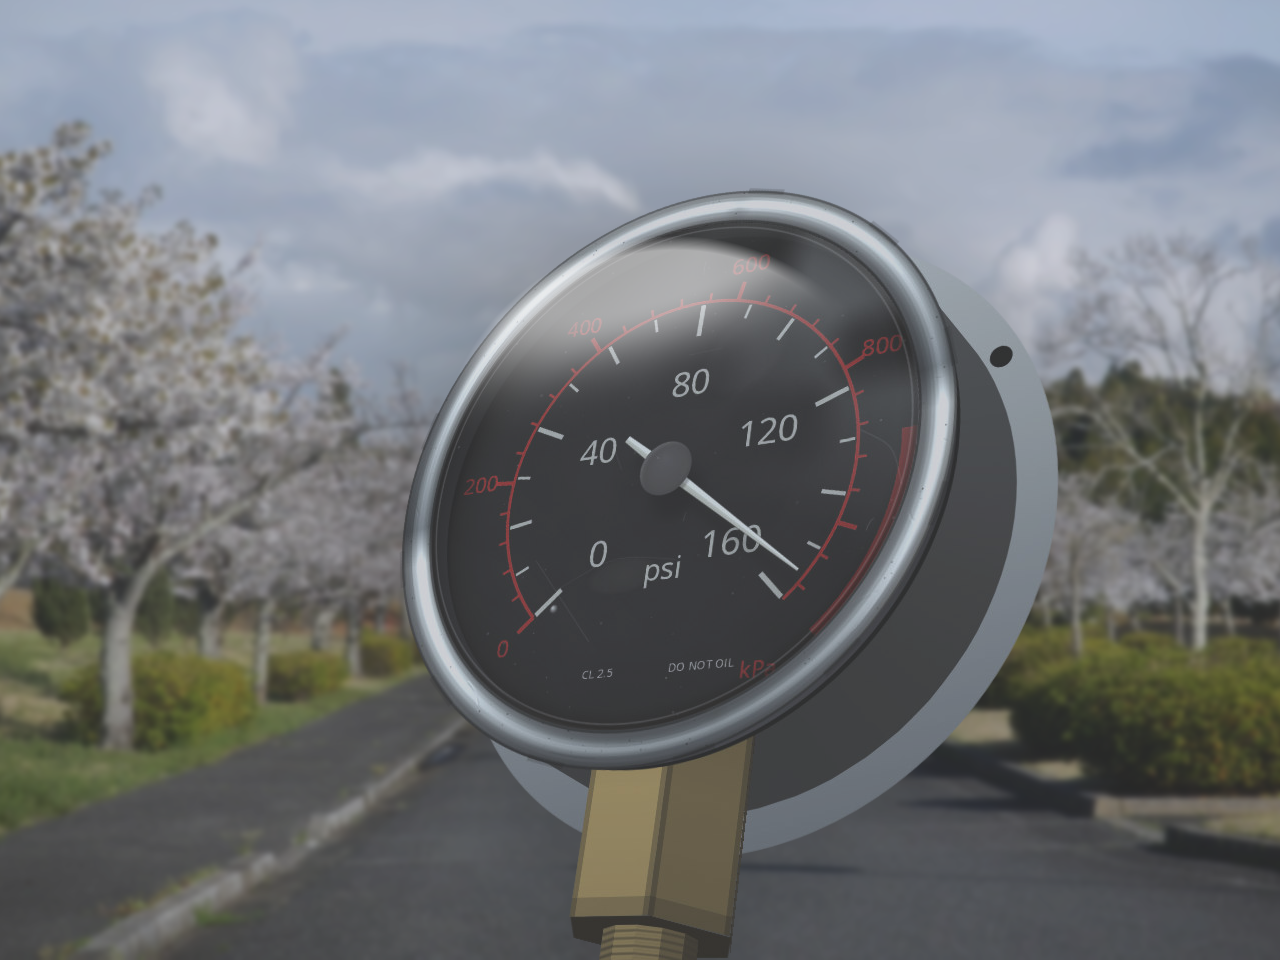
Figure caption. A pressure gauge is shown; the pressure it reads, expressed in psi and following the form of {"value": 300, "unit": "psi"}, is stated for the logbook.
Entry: {"value": 155, "unit": "psi"}
